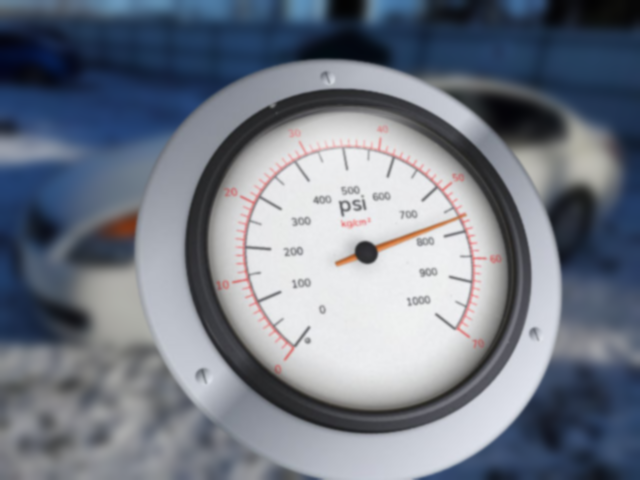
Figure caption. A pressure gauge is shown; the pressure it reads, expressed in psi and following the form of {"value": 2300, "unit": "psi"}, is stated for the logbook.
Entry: {"value": 775, "unit": "psi"}
